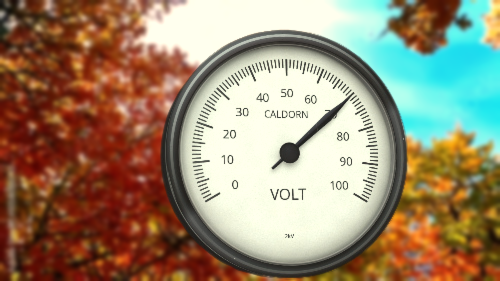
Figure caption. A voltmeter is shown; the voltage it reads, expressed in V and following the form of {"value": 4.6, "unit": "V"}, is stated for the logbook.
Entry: {"value": 70, "unit": "V"}
